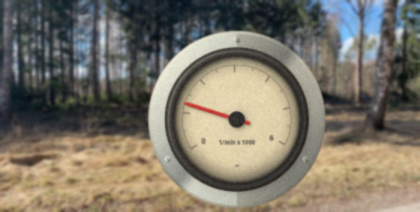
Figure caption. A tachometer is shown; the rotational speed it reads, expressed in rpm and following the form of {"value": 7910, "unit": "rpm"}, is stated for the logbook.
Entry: {"value": 1250, "unit": "rpm"}
